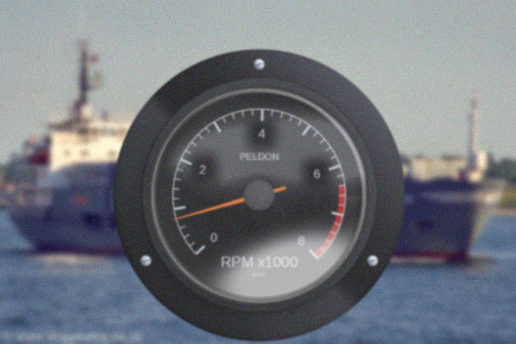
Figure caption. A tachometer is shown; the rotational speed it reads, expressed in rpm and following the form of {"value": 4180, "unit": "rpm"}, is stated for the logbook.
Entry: {"value": 800, "unit": "rpm"}
